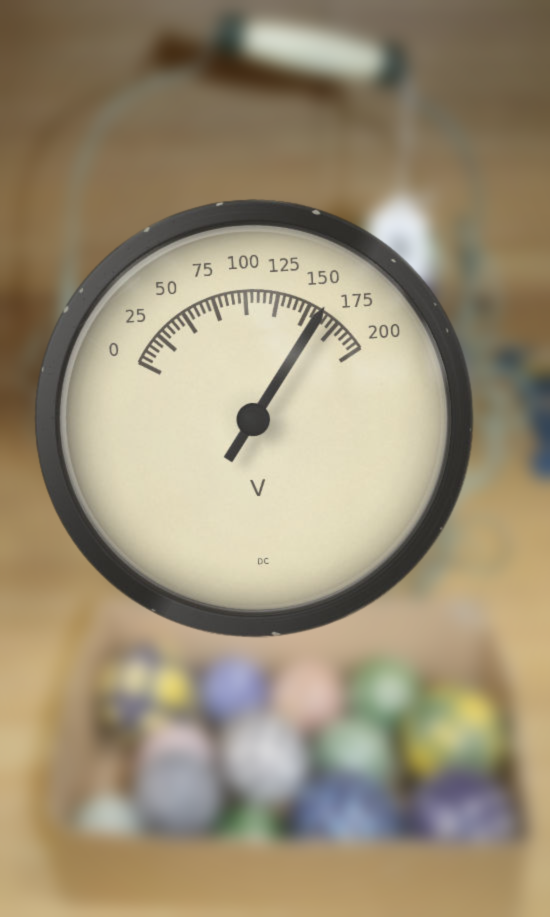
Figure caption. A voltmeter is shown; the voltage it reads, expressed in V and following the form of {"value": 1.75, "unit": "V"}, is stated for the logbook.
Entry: {"value": 160, "unit": "V"}
